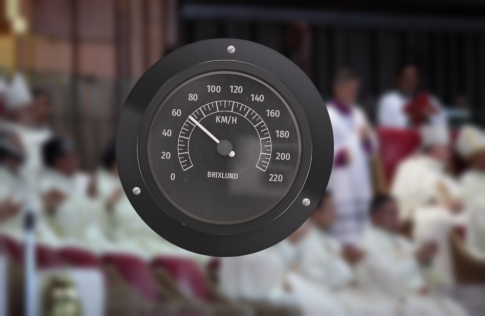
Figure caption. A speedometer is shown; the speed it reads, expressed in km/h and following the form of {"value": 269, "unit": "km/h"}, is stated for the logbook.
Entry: {"value": 65, "unit": "km/h"}
